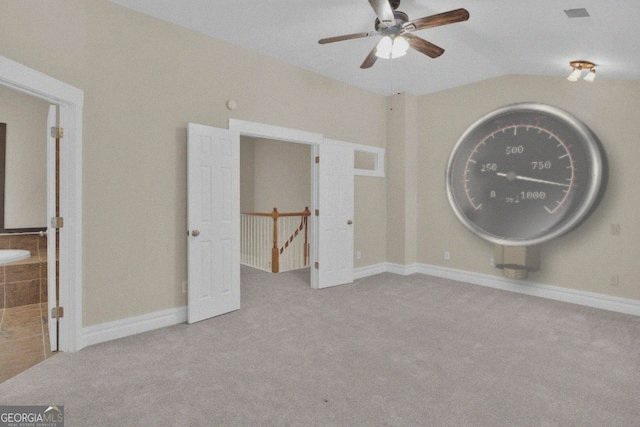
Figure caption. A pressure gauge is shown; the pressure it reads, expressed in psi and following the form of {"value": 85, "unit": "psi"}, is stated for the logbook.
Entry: {"value": 875, "unit": "psi"}
